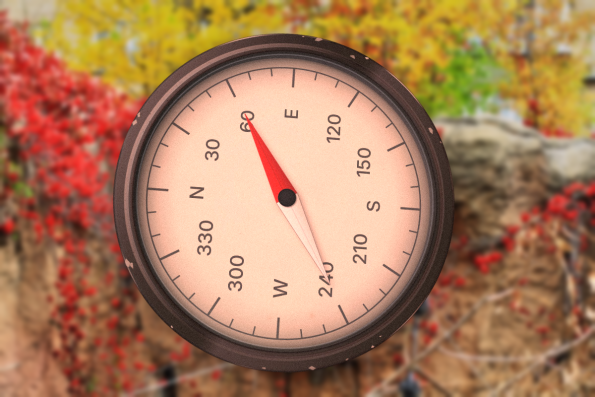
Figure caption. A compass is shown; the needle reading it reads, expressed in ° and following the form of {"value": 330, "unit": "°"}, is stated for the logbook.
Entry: {"value": 60, "unit": "°"}
